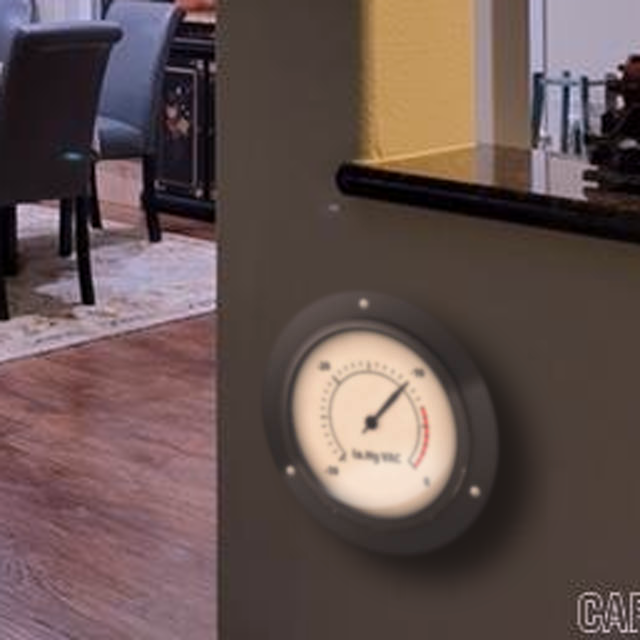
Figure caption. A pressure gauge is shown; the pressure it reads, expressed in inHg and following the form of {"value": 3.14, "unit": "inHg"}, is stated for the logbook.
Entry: {"value": -10, "unit": "inHg"}
